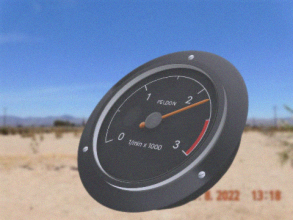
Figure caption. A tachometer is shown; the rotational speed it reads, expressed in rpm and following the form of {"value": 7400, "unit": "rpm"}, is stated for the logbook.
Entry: {"value": 2250, "unit": "rpm"}
